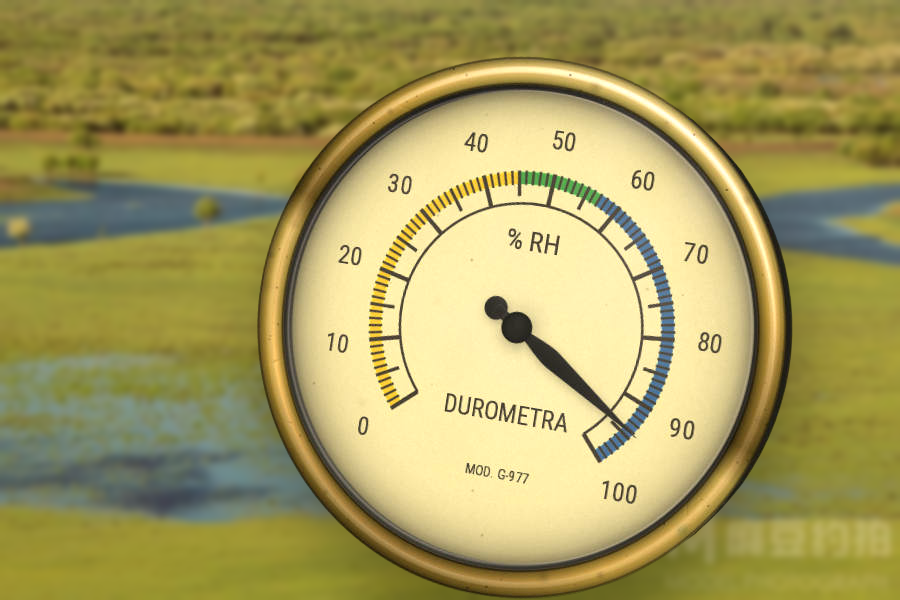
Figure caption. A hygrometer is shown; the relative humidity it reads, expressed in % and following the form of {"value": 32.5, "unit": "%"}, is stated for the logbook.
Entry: {"value": 94, "unit": "%"}
